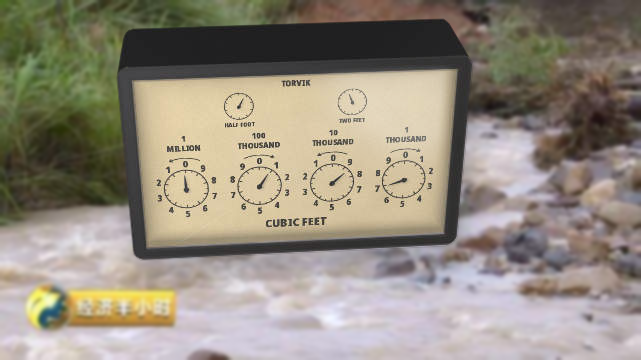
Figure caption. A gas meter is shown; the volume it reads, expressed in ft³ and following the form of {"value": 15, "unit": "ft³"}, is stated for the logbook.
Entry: {"value": 8700, "unit": "ft³"}
